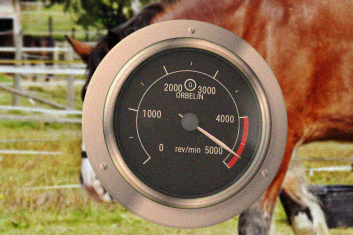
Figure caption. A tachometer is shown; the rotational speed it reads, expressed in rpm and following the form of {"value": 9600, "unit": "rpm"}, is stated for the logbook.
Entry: {"value": 4750, "unit": "rpm"}
